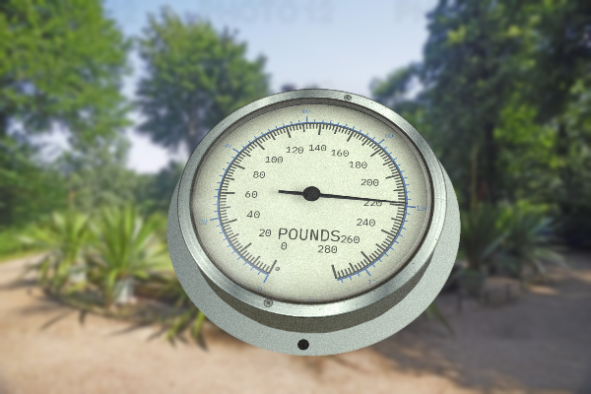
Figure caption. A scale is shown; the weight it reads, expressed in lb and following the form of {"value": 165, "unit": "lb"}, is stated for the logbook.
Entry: {"value": 220, "unit": "lb"}
